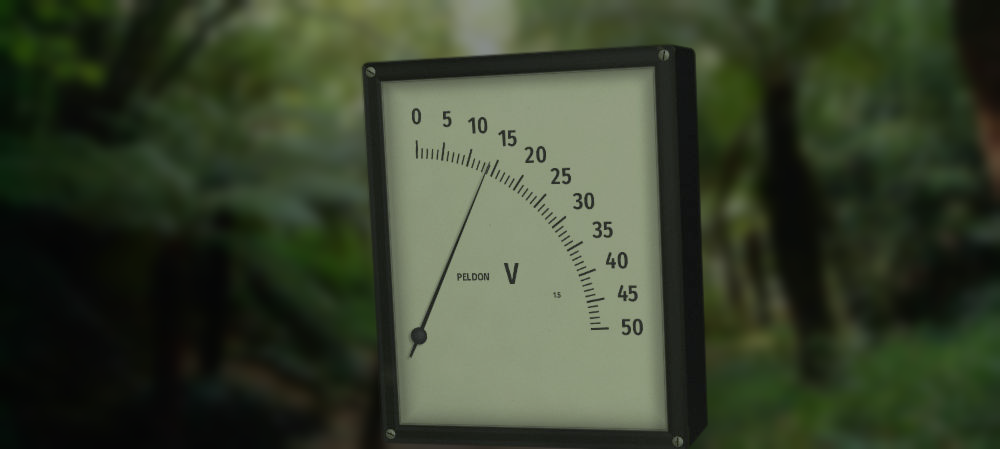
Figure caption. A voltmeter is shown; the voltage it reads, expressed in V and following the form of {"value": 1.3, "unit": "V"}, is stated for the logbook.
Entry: {"value": 14, "unit": "V"}
